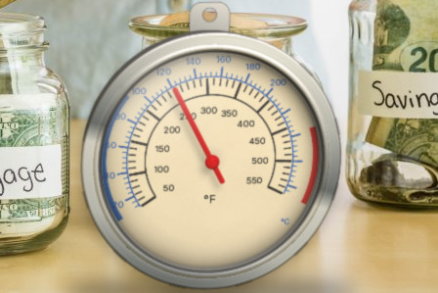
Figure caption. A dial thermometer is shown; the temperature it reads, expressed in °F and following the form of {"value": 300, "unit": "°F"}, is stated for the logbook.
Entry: {"value": 250, "unit": "°F"}
